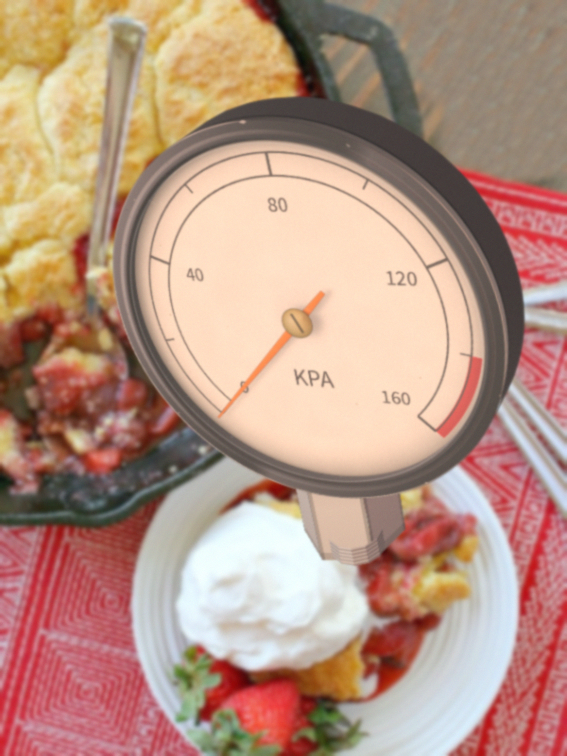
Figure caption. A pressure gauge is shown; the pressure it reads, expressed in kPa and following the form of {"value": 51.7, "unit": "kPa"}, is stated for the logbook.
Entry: {"value": 0, "unit": "kPa"}
